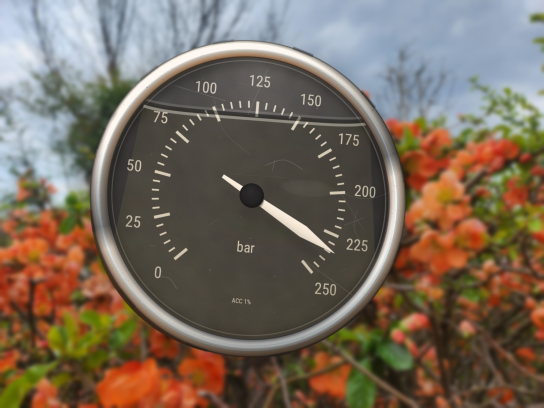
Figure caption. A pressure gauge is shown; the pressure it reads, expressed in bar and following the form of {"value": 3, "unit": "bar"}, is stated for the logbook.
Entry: {"value": 235, "unit": "bar"}
